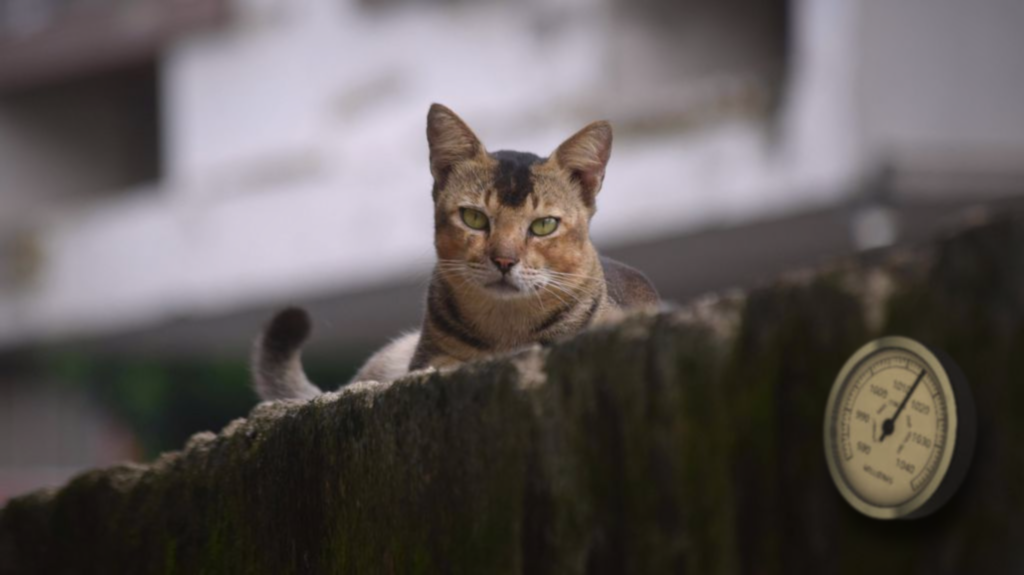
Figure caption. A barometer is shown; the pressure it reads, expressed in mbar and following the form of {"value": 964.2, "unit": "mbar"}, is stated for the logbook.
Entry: {"value": 1015, "unit": "mbar"}
